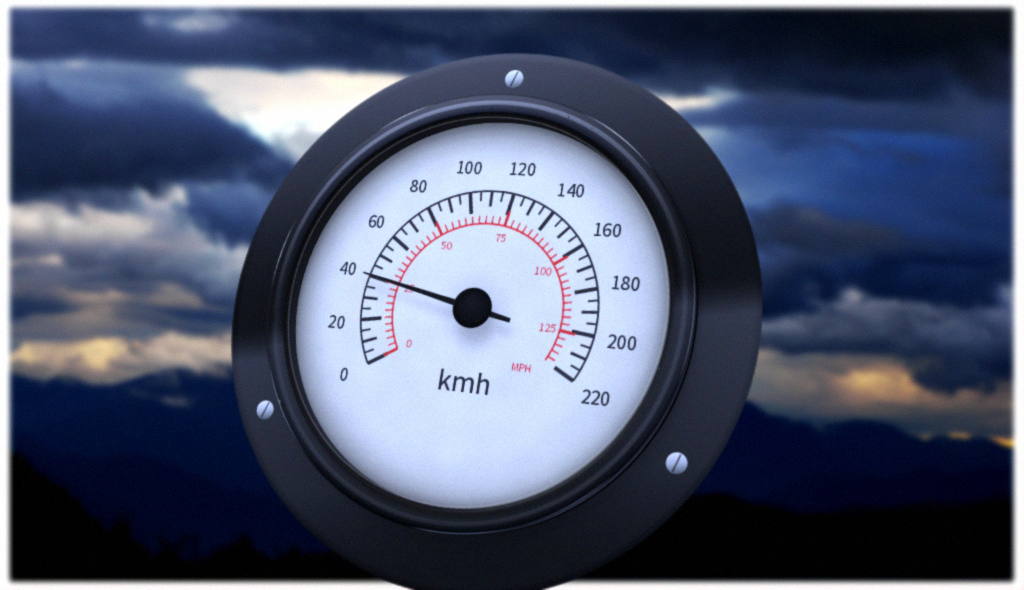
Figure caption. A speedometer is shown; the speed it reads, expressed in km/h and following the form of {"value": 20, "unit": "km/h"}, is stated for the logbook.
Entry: {"value": 40, "unit": "km/h"}
